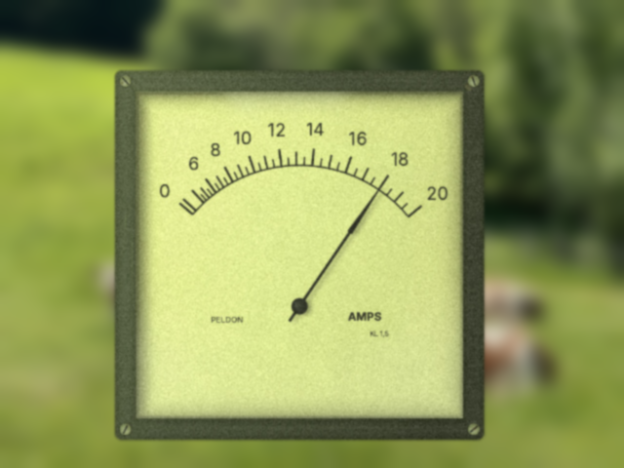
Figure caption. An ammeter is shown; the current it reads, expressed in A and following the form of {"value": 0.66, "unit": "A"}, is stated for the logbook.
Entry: {"value": 18, "unit": "A"}
